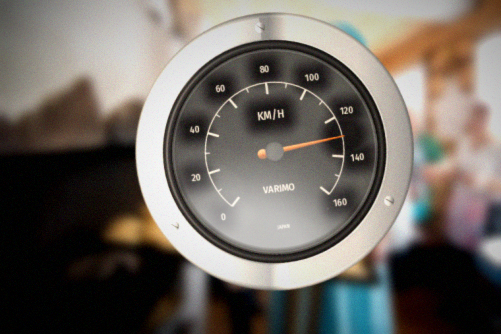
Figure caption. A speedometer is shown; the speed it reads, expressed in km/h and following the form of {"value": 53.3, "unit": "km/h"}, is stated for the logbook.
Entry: {"value": 130, "unit": "km/h"}
